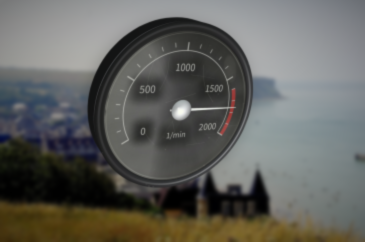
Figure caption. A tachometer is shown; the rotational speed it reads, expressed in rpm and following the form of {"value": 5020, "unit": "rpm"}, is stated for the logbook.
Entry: {"value": 1750, "unit": "rpm"}
